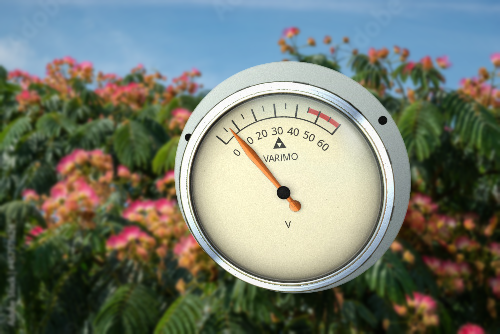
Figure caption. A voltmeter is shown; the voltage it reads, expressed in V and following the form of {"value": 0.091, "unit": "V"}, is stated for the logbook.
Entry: {"value": 7.5, "unit": "V"}
